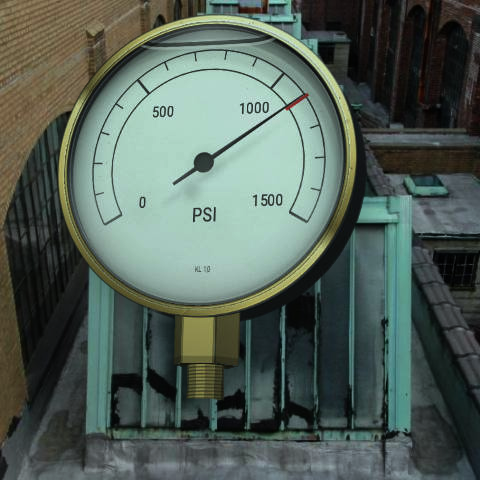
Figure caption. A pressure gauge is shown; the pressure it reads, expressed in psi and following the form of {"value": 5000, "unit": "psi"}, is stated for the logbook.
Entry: {"value": 1100, "unit": "psi"}
